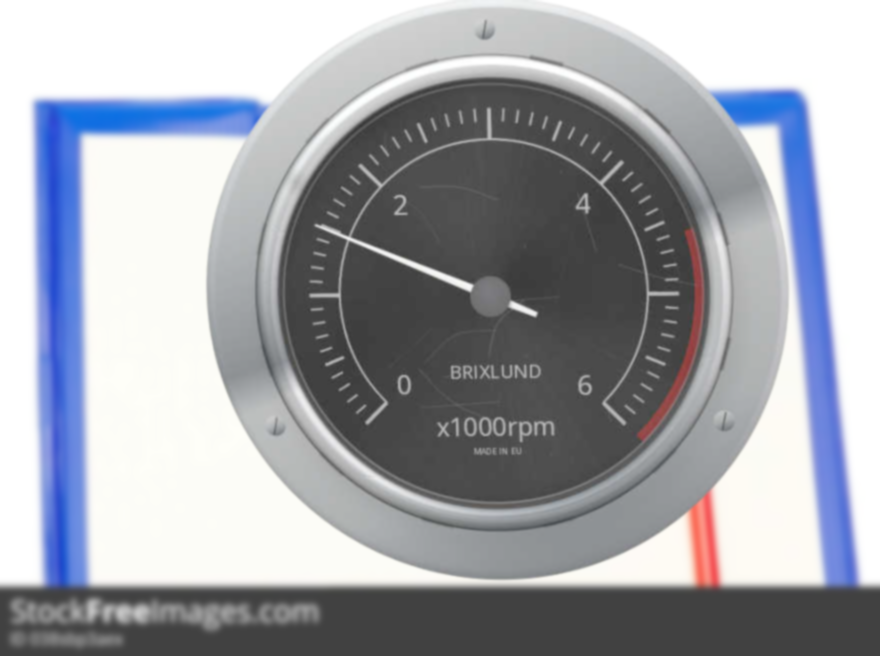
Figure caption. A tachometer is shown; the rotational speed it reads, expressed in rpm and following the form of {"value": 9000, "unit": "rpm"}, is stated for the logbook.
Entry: {"value": 1500, "unit": "rpm"}
